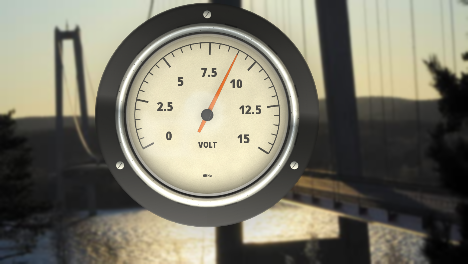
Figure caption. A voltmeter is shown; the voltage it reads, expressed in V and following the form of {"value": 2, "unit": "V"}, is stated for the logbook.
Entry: {"value": 9, "unit": "V"}
